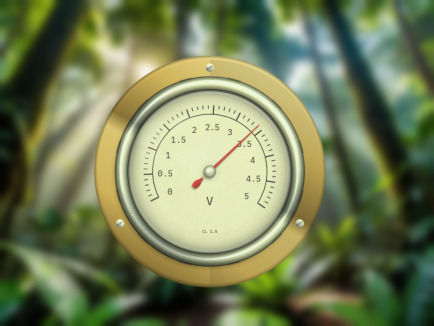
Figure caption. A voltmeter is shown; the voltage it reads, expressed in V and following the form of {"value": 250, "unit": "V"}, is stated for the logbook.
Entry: {"value": 3.4, "unit": "V"}
